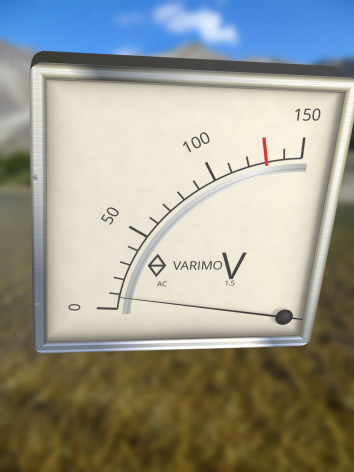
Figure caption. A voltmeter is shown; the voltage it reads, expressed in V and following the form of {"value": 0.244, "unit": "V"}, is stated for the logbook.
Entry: {"value": 10, "unit": "V"}
